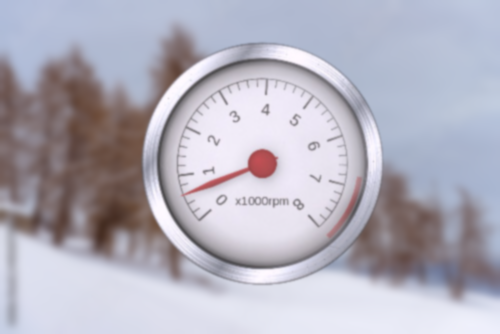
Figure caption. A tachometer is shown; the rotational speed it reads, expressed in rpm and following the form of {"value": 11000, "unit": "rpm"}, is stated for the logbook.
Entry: {"value": 600, "unit": "rpm"}
